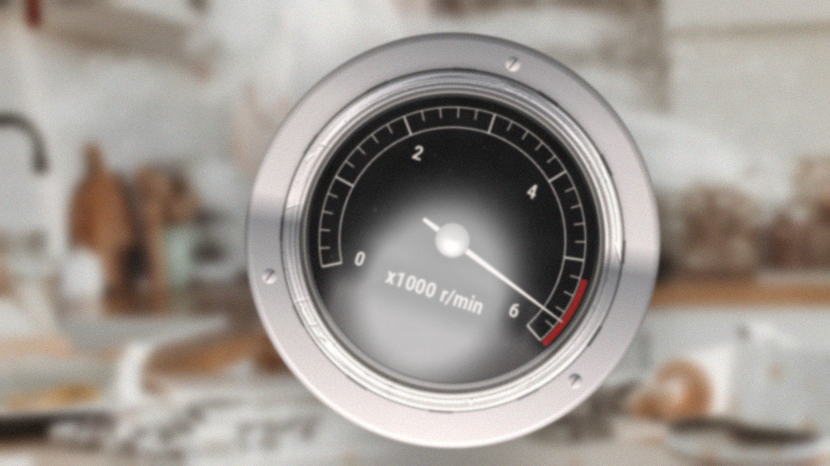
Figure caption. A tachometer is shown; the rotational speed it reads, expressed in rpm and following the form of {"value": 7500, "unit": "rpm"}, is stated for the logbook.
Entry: {"value": 5700, "unit": "rpm"}
